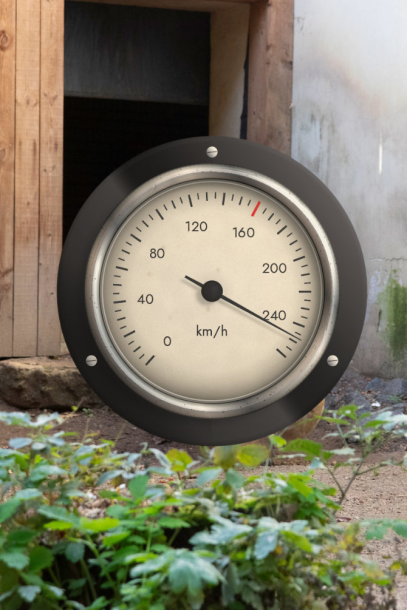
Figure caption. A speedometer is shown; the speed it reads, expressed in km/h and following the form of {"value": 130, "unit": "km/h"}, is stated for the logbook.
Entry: {"value": 247.5, "unit": "km/h"}
